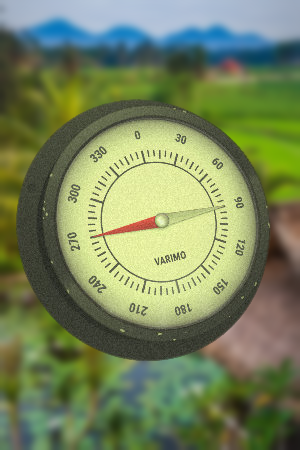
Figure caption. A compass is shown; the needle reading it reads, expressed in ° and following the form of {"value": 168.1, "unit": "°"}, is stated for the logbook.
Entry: {"value": 270, "unit": "°"}
